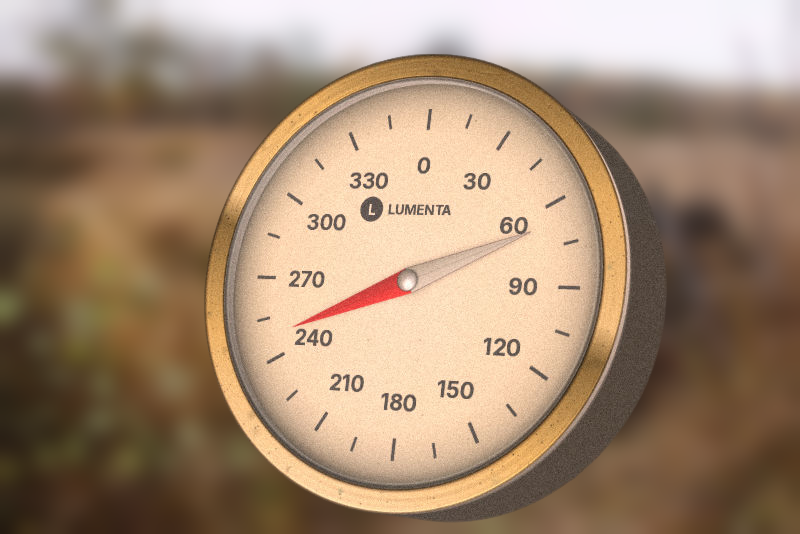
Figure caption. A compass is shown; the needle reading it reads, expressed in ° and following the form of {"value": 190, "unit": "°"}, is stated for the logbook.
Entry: {"value": 247.5, "unit": "°"}
